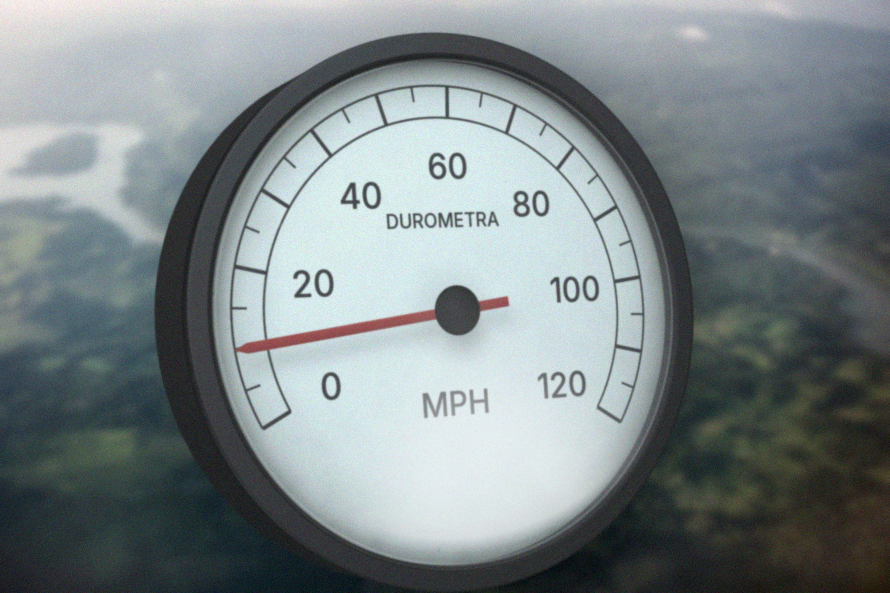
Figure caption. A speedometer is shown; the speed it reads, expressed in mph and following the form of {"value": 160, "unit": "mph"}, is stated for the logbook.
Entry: {"value": 10, "unit": "mph"}
